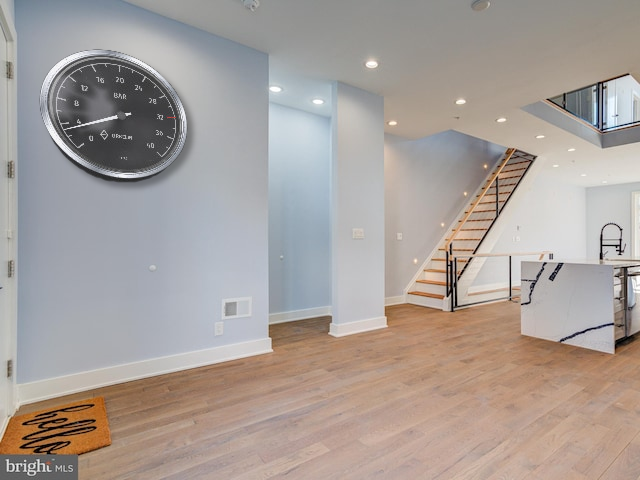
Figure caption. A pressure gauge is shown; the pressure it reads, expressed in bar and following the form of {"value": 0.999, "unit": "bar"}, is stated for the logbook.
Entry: {"value": 3, "unit": "bar"}
